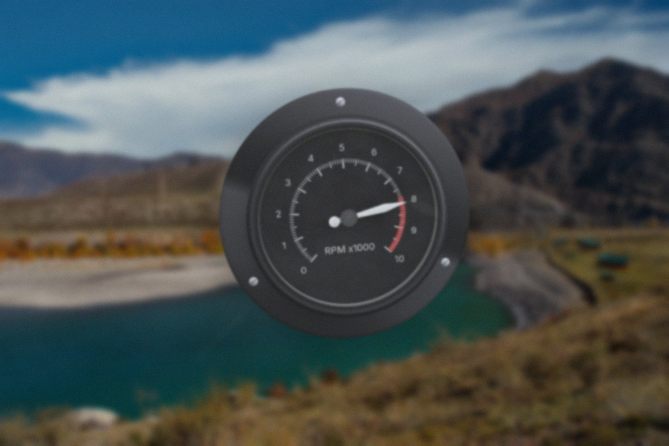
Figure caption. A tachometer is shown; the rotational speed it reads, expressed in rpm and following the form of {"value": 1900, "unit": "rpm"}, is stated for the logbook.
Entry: {"value": 8000, "unit": "rpm"}
